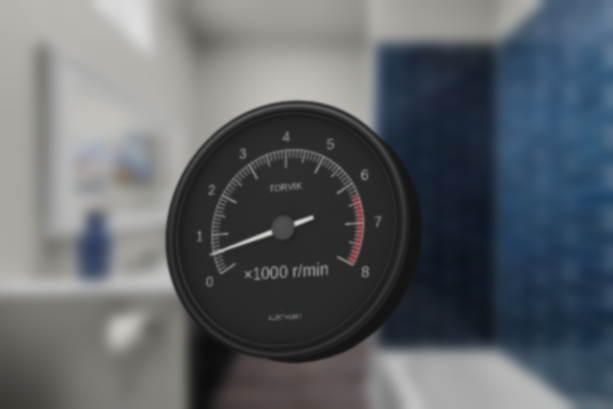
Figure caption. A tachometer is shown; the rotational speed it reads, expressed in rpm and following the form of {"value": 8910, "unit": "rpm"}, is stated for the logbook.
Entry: {"value": 500, "unit": "rpm"}
